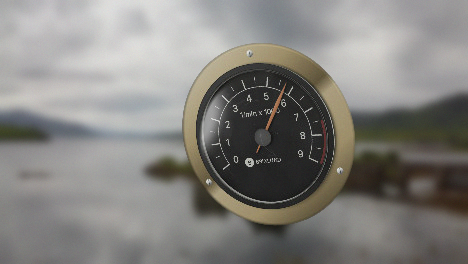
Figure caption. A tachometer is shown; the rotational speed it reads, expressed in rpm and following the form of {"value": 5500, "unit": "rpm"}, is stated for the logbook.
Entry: {"value": 5750, "unit": "rpm"}
